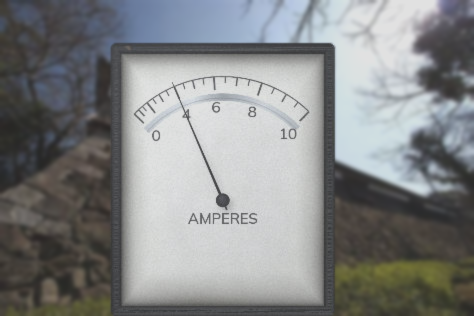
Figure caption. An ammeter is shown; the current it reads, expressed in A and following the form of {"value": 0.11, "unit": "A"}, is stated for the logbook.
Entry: {"value": 4, "unit": "A"}
